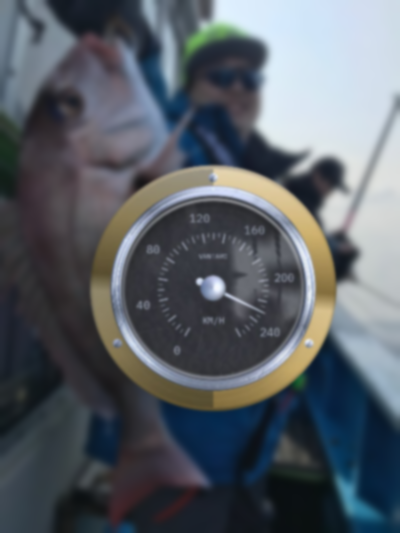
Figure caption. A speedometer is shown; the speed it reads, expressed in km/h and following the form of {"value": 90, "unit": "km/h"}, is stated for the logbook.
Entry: {"value": 230, "unit": "km/h"}
